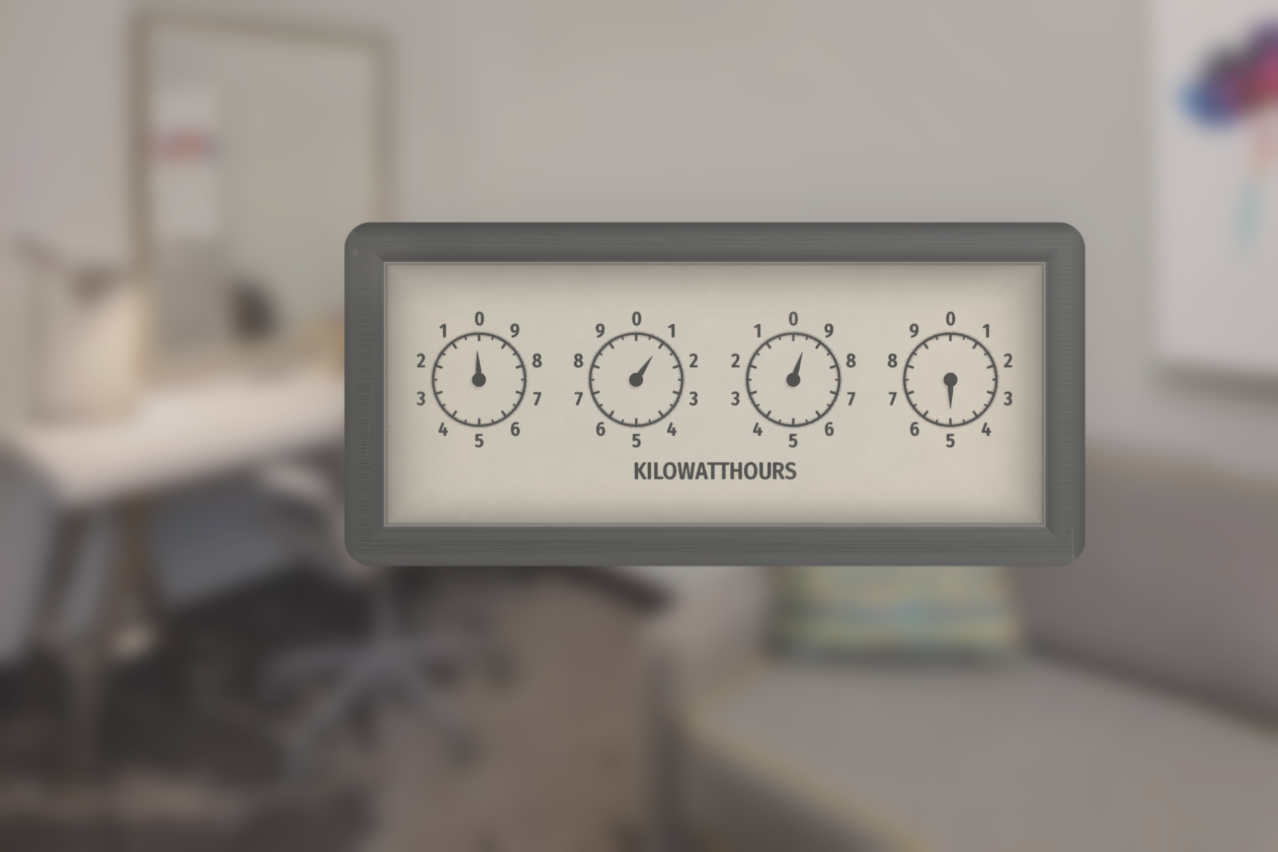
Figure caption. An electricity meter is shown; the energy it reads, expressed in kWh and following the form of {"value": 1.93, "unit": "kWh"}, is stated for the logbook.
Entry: {"value": 95, "unit": "kWh"}
